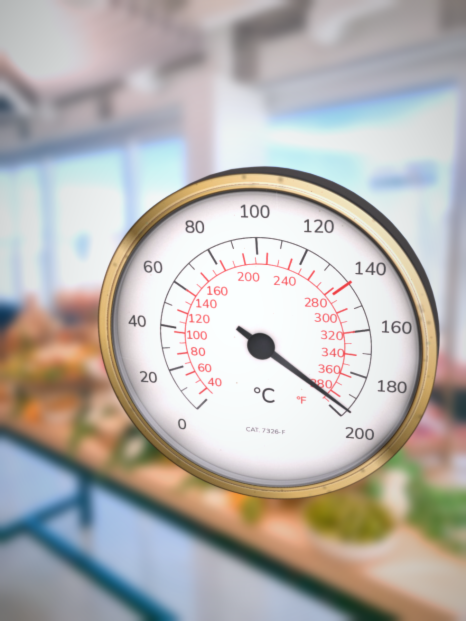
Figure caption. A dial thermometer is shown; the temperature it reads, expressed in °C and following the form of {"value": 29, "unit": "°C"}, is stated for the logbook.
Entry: {"value": 195, "unit": "°C"}
